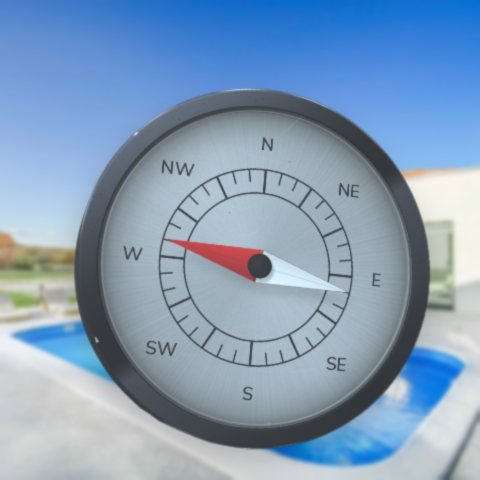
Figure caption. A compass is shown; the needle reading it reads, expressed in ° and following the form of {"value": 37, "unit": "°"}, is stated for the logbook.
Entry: {"value": 280, "unit": "°"}
